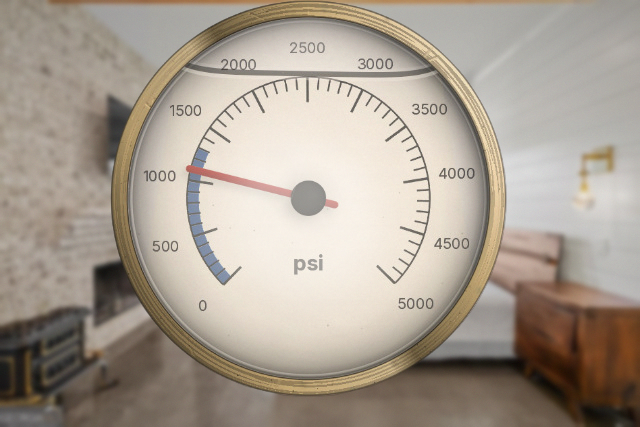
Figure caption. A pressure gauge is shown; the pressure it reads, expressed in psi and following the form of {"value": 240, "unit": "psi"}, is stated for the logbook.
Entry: {"value": 1100, "unit": "psi"}
